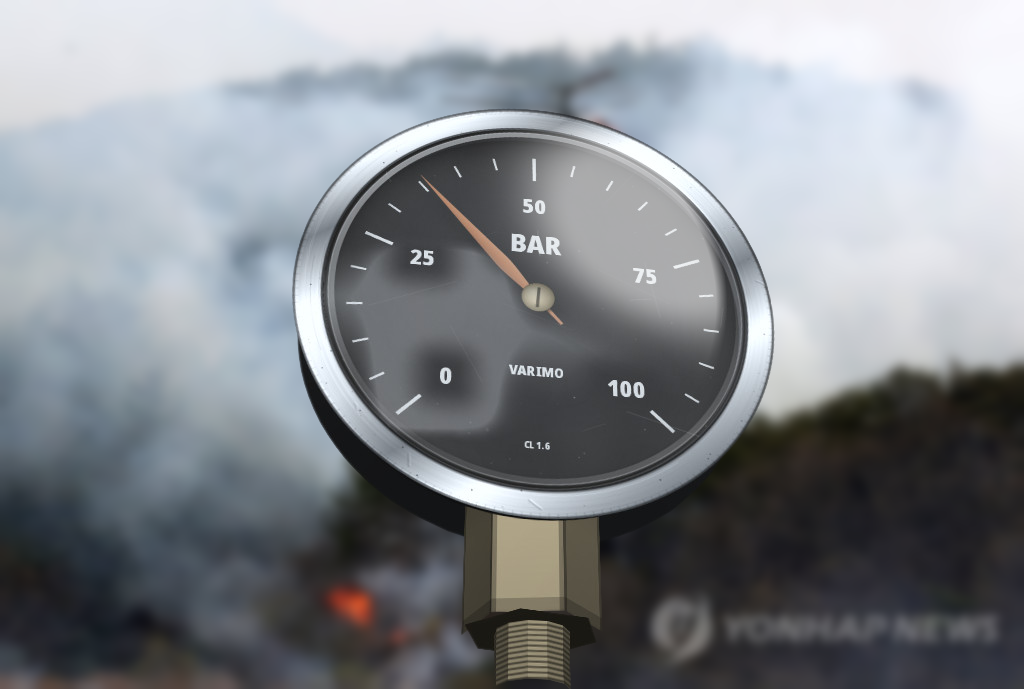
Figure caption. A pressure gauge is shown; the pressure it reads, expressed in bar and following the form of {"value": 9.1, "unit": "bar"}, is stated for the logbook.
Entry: {"value": 35, "unit": "bar"}
